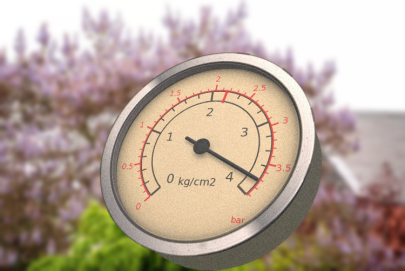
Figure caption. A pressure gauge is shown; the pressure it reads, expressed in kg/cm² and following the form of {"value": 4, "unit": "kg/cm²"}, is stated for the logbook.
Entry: {"value": 3.8, "unit": "kg/cm²"}
